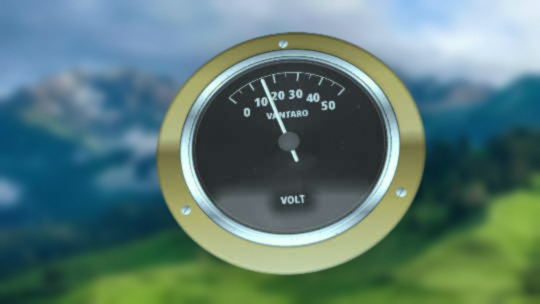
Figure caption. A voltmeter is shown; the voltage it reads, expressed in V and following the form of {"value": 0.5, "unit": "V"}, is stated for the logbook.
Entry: {"value": 15, "unit": "V"}
